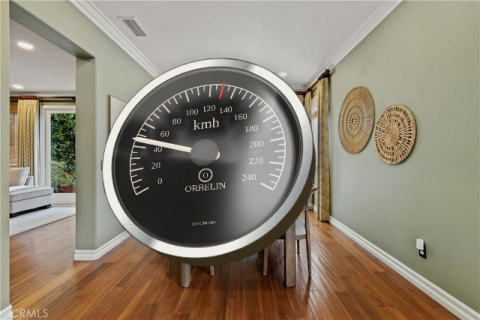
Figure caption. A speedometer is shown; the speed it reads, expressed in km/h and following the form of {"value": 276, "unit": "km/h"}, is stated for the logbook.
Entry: {"value": 45, "unit": "km/h"}
